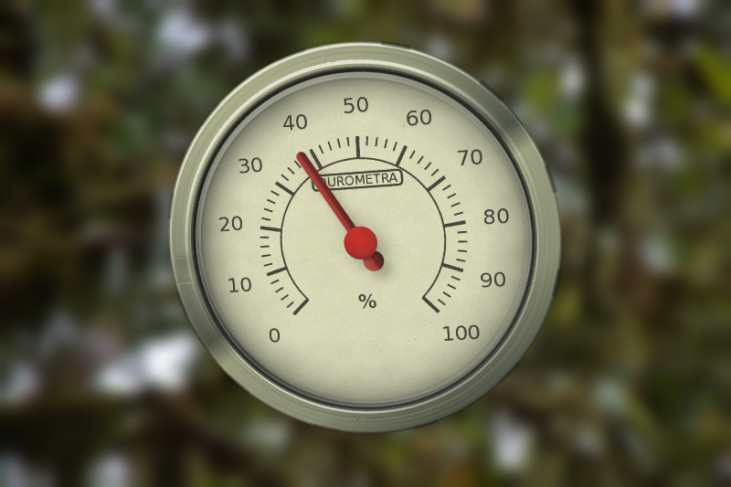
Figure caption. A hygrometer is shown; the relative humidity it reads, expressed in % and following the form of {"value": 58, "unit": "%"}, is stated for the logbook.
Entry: {"value": 38, "unit": "%"}
